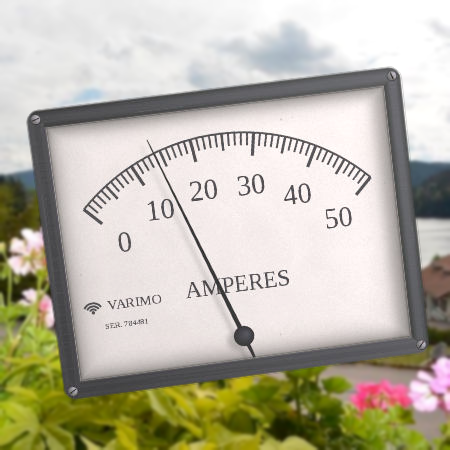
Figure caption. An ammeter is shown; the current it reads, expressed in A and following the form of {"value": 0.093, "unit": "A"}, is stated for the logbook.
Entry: {"value": 14, "unit": "A"}
